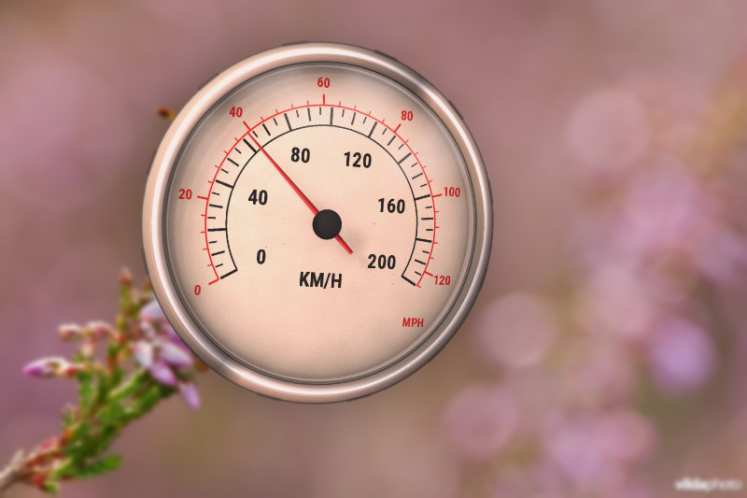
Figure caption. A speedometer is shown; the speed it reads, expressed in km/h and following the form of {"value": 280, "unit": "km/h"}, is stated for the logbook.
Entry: {"value": 62.5, "unit": "km/h"}
